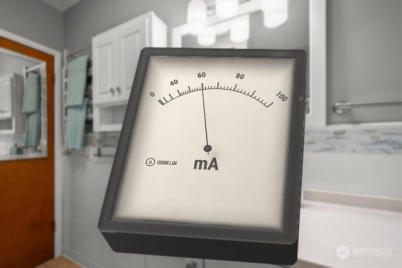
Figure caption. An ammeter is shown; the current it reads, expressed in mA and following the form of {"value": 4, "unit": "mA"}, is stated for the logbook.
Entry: {"value": 60, "unit": "mA"}
